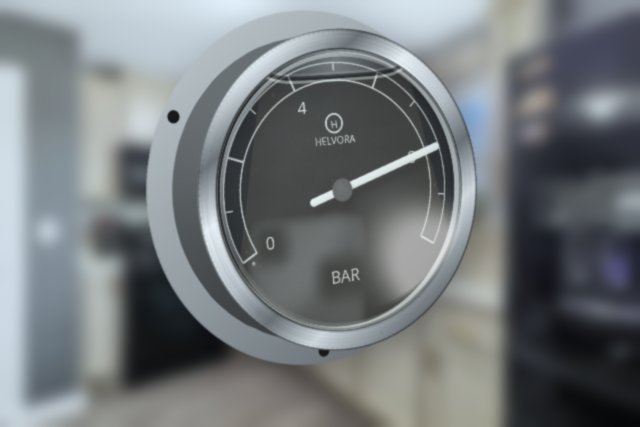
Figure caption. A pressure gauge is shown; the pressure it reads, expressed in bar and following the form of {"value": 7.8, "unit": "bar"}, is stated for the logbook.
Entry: {"value": 8, "unit": "bar"}
